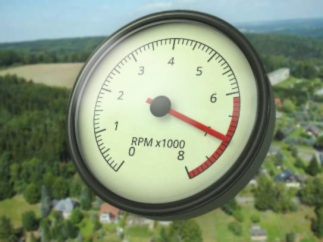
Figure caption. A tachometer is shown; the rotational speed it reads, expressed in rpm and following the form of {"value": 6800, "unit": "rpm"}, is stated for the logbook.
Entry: {"value": 7000, "unit": "rpm"}
